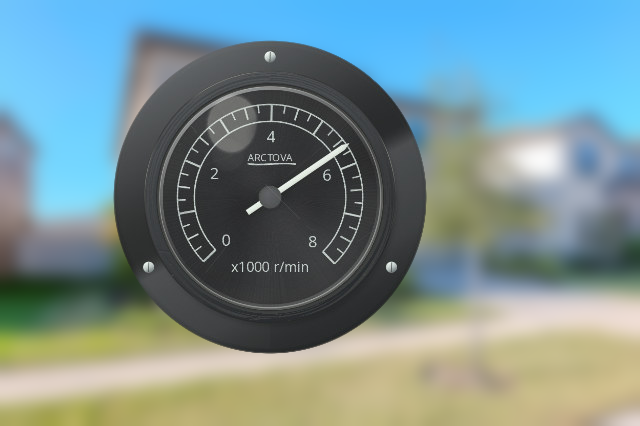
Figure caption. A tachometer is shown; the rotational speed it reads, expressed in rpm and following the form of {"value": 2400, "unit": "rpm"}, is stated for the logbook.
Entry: {"value": 5625, "unit": "rpm"}
